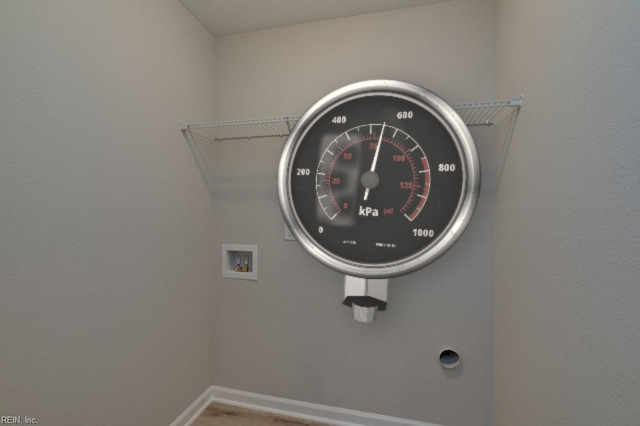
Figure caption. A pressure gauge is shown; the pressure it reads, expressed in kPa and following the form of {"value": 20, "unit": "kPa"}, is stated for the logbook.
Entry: {"value": 550, "unit": "kPa"}
